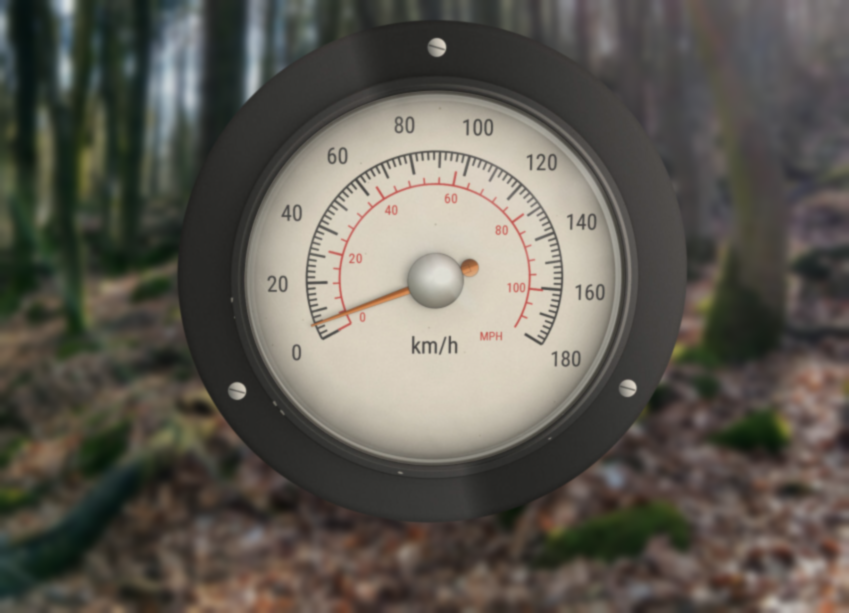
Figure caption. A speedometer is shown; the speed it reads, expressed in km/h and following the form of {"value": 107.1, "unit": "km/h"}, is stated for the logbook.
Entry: {"value": 6, "unit": "km/h"}
